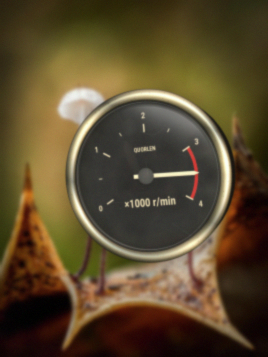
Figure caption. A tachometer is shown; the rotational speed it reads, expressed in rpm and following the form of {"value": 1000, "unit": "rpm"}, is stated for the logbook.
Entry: {"value": 3500, "unit": "rpm"}
